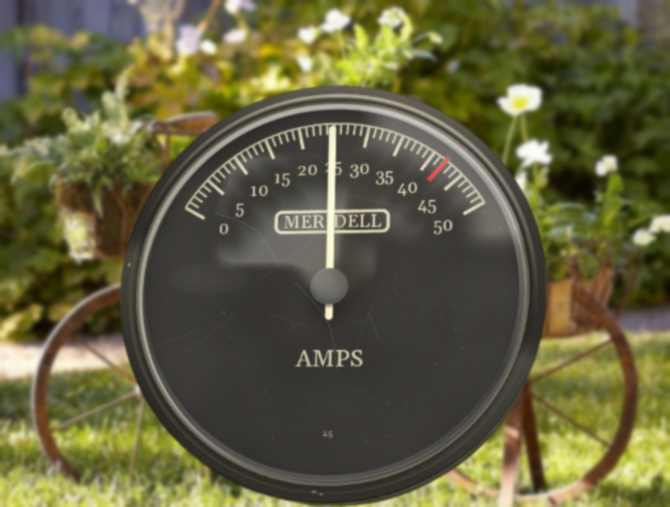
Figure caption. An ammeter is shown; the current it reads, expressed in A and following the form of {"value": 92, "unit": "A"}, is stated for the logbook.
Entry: {"value": 25, "unit": "A"}
